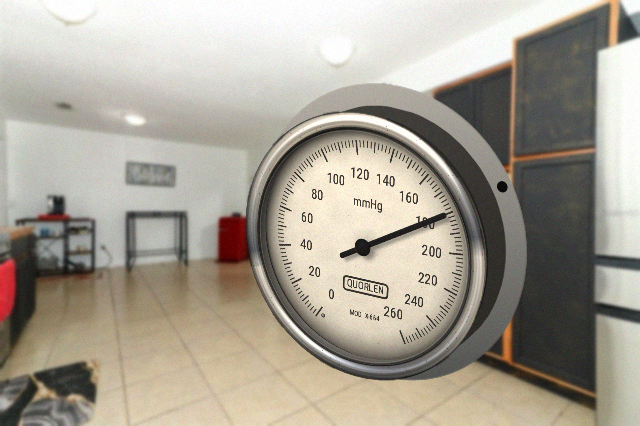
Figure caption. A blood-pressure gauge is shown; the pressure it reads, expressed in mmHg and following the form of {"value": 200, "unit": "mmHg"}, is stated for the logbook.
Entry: {"value": 180, "unit": "mmHg"}
